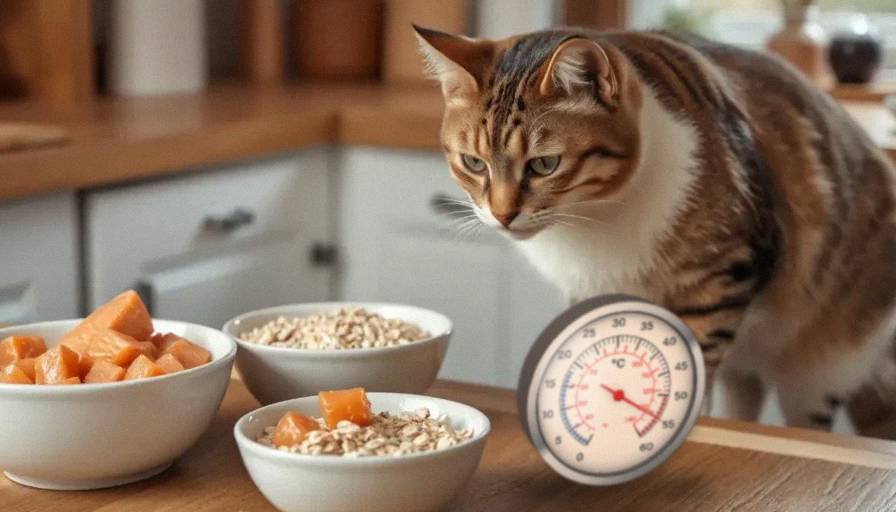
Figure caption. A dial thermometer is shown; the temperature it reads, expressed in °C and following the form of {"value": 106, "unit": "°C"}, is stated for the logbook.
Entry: {"value": 55, "unit": "°C"}
